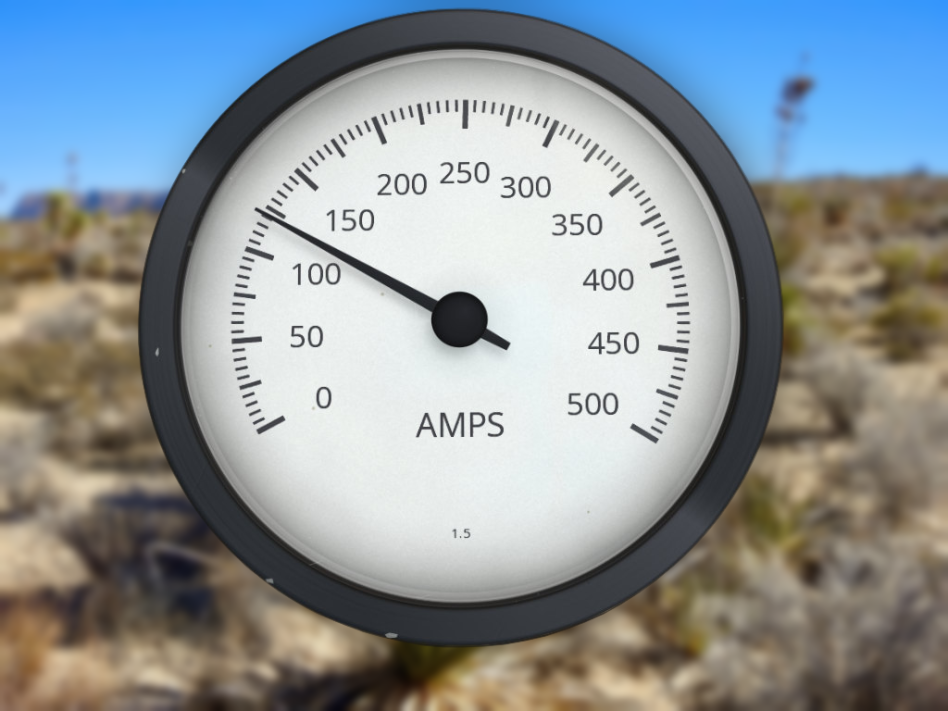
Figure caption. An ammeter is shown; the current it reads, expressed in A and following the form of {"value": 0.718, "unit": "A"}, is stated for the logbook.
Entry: {"value": 120, "unit": "A"}
